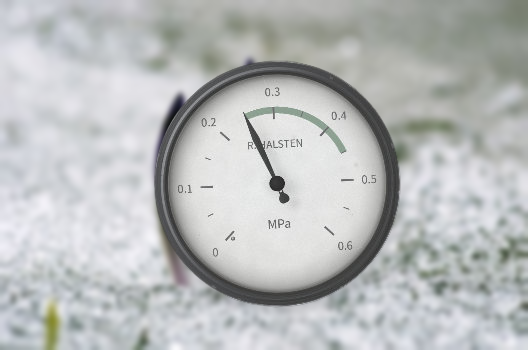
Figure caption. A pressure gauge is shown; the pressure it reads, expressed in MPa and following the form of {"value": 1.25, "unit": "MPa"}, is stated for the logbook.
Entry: {"value": 0.25, "unit": "MPa"}
